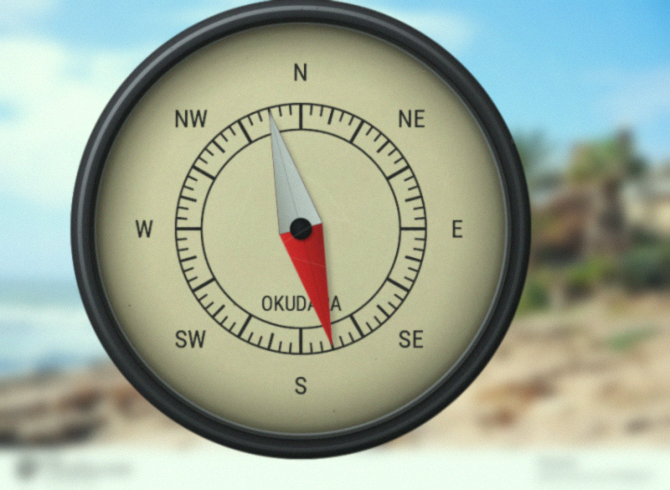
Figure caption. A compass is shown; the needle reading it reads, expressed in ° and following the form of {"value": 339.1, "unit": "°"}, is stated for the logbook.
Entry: {"value": 165, "unit": "°"}
